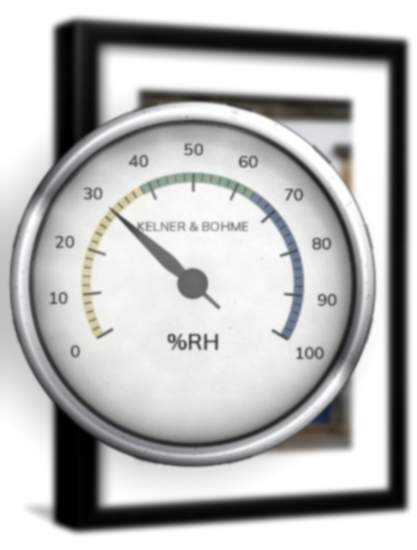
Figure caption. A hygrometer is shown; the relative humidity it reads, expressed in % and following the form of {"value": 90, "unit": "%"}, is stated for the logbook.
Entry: {"value": 30, "unit": "%"}
